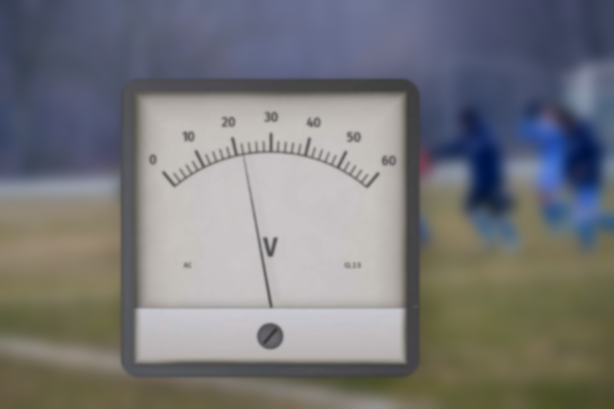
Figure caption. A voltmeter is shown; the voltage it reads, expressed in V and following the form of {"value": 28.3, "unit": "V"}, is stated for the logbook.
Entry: {"value": 22, "unit": "V"}
